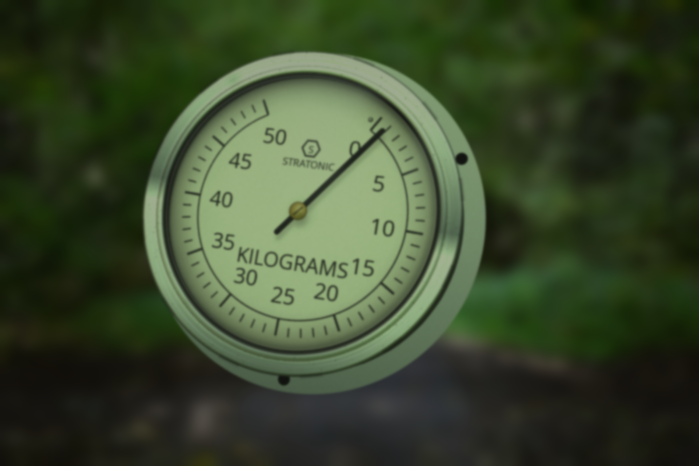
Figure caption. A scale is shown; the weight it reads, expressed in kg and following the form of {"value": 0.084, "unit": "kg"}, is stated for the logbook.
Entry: {"value": 1, "unit": "kg"}
